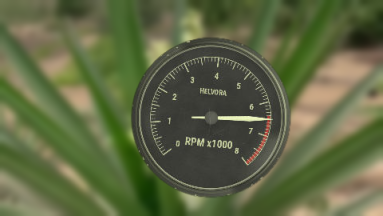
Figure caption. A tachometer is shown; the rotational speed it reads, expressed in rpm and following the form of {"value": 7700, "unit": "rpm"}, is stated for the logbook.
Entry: {"value": 6500, "unit": "rpm"}
